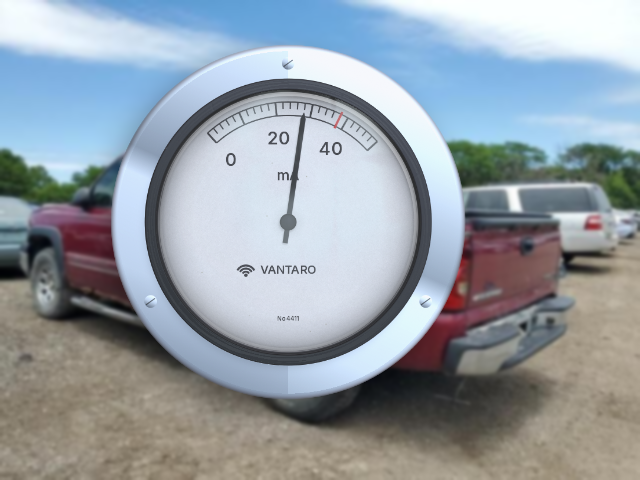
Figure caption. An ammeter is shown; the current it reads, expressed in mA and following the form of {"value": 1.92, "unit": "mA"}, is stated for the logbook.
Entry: {"value": 28, "unit": "mA"}
